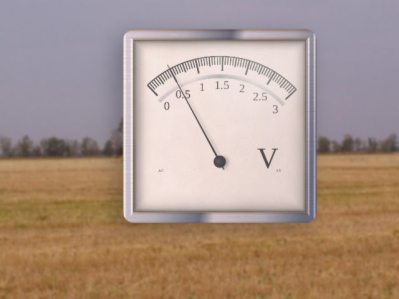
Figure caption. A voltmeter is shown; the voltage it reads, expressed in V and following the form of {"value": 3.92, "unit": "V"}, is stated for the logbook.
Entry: {"value": 0.5, "unit": "V"}
